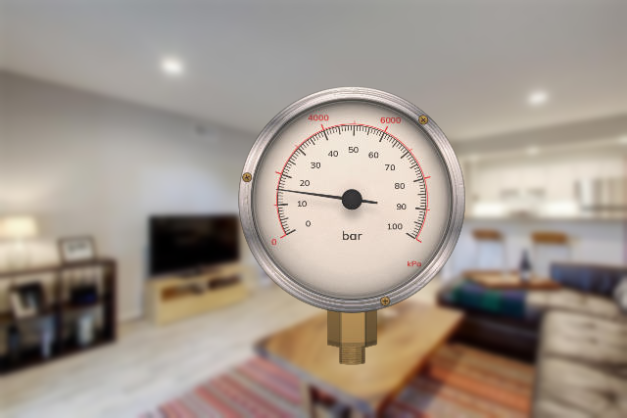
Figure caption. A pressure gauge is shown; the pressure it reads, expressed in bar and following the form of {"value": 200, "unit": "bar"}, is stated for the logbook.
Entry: {"value": 15, "unit": "bar"}
